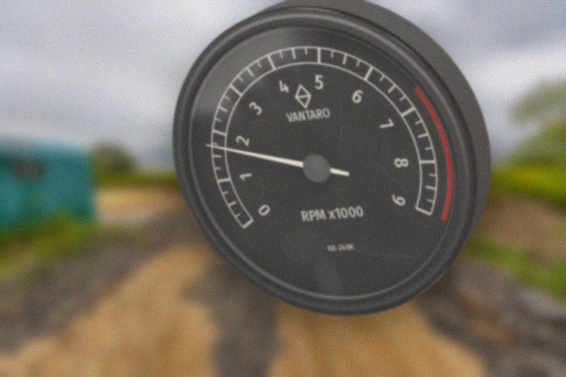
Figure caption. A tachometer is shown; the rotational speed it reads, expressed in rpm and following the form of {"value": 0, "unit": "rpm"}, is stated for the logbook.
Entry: {"value": 1750, "unit": "rpm"}
